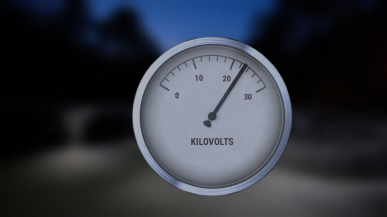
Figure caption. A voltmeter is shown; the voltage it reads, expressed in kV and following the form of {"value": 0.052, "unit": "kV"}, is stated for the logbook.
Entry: {"value": 23, "unit": "kV"}
